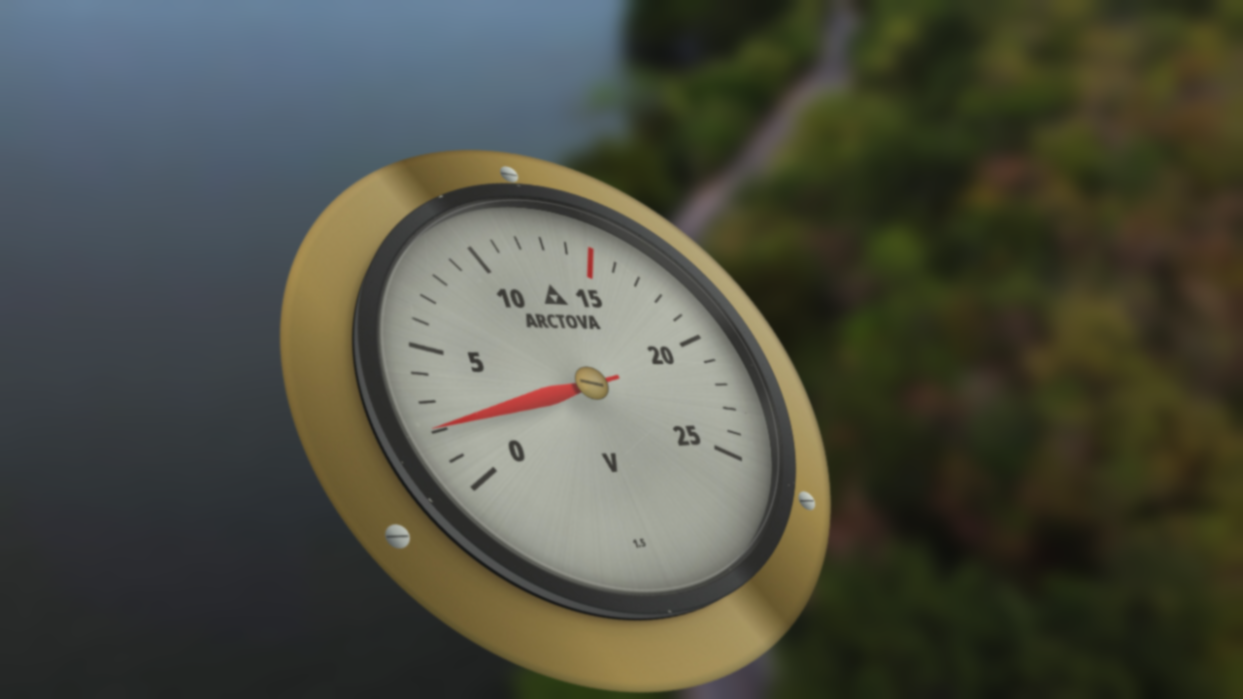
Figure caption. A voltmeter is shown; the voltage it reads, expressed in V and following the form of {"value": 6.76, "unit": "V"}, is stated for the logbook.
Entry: {"value": 2, "unit": "V"}
